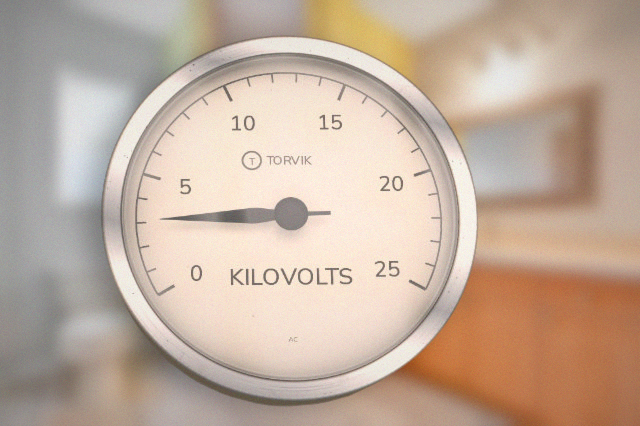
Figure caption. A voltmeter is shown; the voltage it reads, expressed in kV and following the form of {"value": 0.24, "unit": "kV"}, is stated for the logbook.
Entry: {"value": 3, "unit": "kV"}
